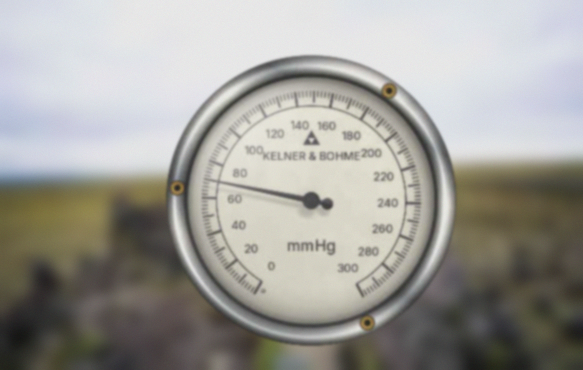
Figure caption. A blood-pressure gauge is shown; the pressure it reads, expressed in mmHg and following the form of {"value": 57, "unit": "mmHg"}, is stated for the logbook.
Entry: {"value": 70, "unit": "mmHg"}
